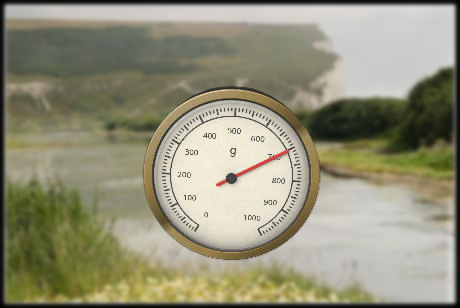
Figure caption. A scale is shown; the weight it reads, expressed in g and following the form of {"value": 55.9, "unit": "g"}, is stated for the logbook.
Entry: {"value": 700, "unit": "g"}
